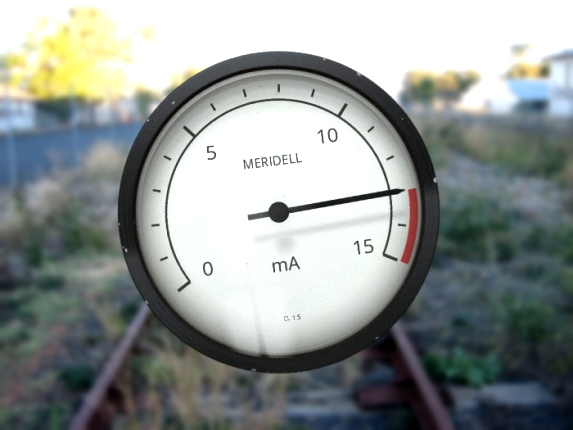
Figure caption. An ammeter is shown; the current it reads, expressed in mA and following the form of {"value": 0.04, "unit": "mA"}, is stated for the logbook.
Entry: {"value": 13, "unit": "mA"}
